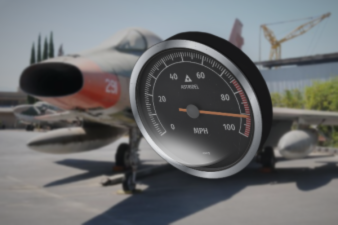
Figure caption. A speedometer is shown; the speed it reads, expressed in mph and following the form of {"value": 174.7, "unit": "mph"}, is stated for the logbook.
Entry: {"value": 90, "unit": "mph"}
